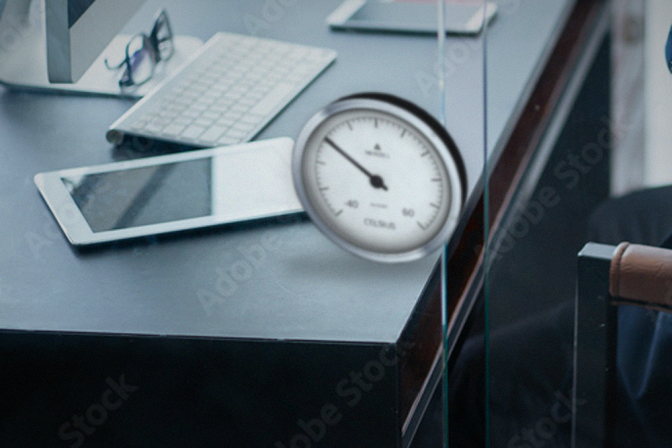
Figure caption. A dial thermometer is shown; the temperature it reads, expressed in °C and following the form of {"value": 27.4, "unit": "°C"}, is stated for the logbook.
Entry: {"value": -10, "unit": "°C"}
